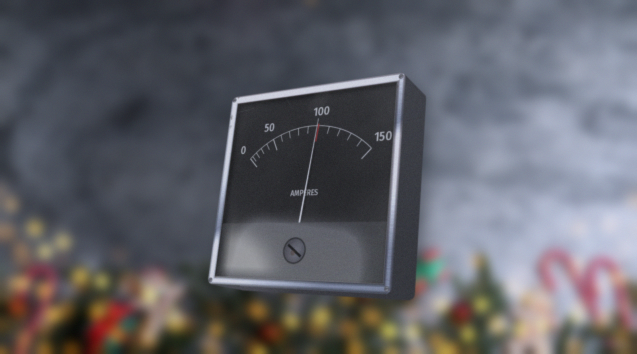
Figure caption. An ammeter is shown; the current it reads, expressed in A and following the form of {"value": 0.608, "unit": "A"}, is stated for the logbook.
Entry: {"value": 100, "unit": "A"}
